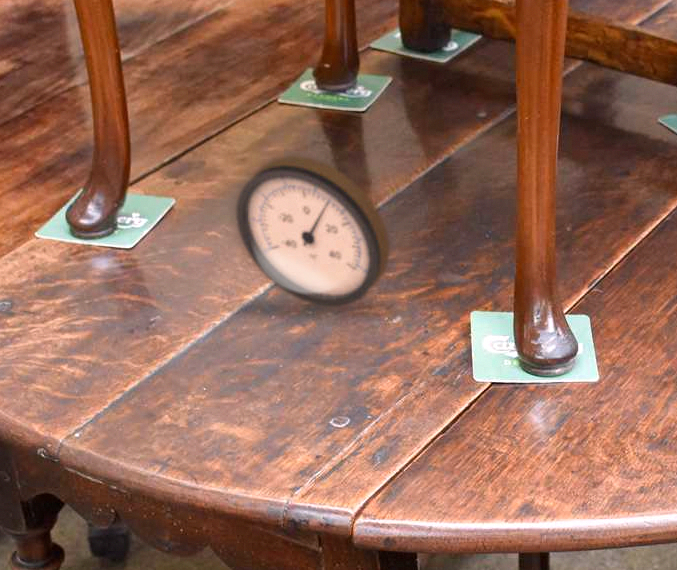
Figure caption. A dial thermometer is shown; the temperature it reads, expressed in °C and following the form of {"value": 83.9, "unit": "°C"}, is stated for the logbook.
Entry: {"value": 10, "unit": "°C"}
